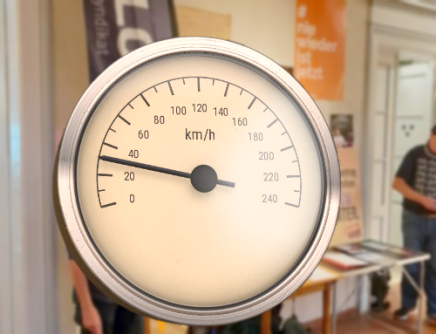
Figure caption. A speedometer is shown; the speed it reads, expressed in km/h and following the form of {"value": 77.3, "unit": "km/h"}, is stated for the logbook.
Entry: {"value": 30, "unit": "km/h"}
